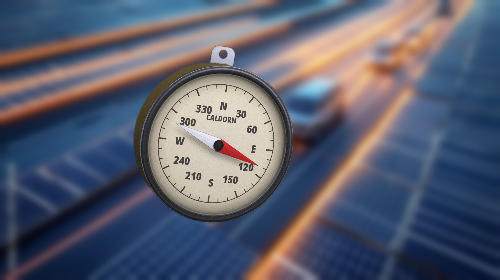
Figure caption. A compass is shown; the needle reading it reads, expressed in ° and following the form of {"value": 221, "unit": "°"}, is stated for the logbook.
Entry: {"value": 110, "unit": "°"}
